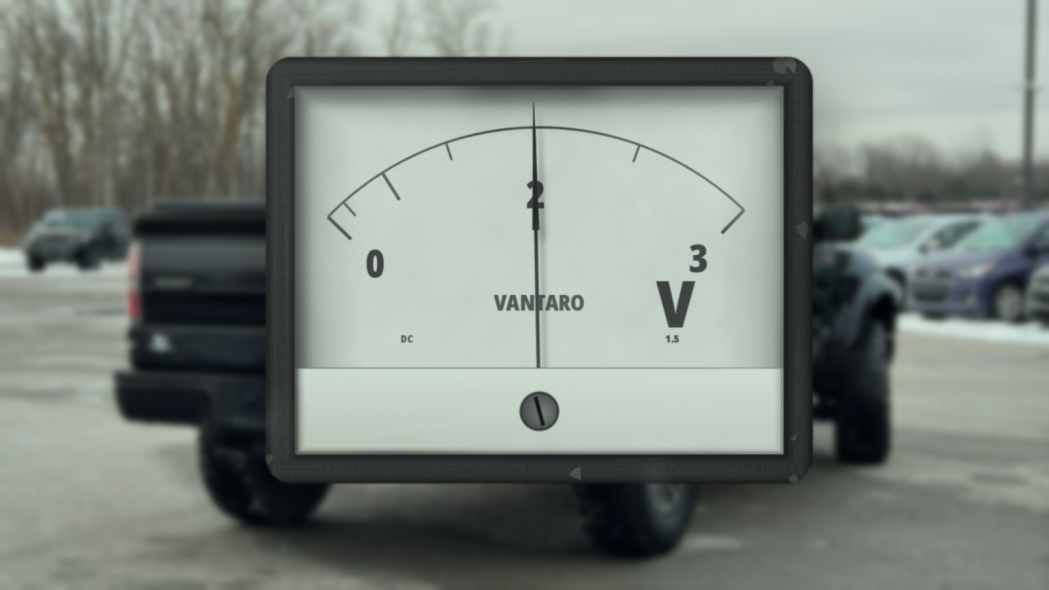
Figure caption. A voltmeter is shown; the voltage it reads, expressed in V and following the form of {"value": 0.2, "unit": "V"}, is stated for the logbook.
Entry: {"value": 2, "unit": "V"}
